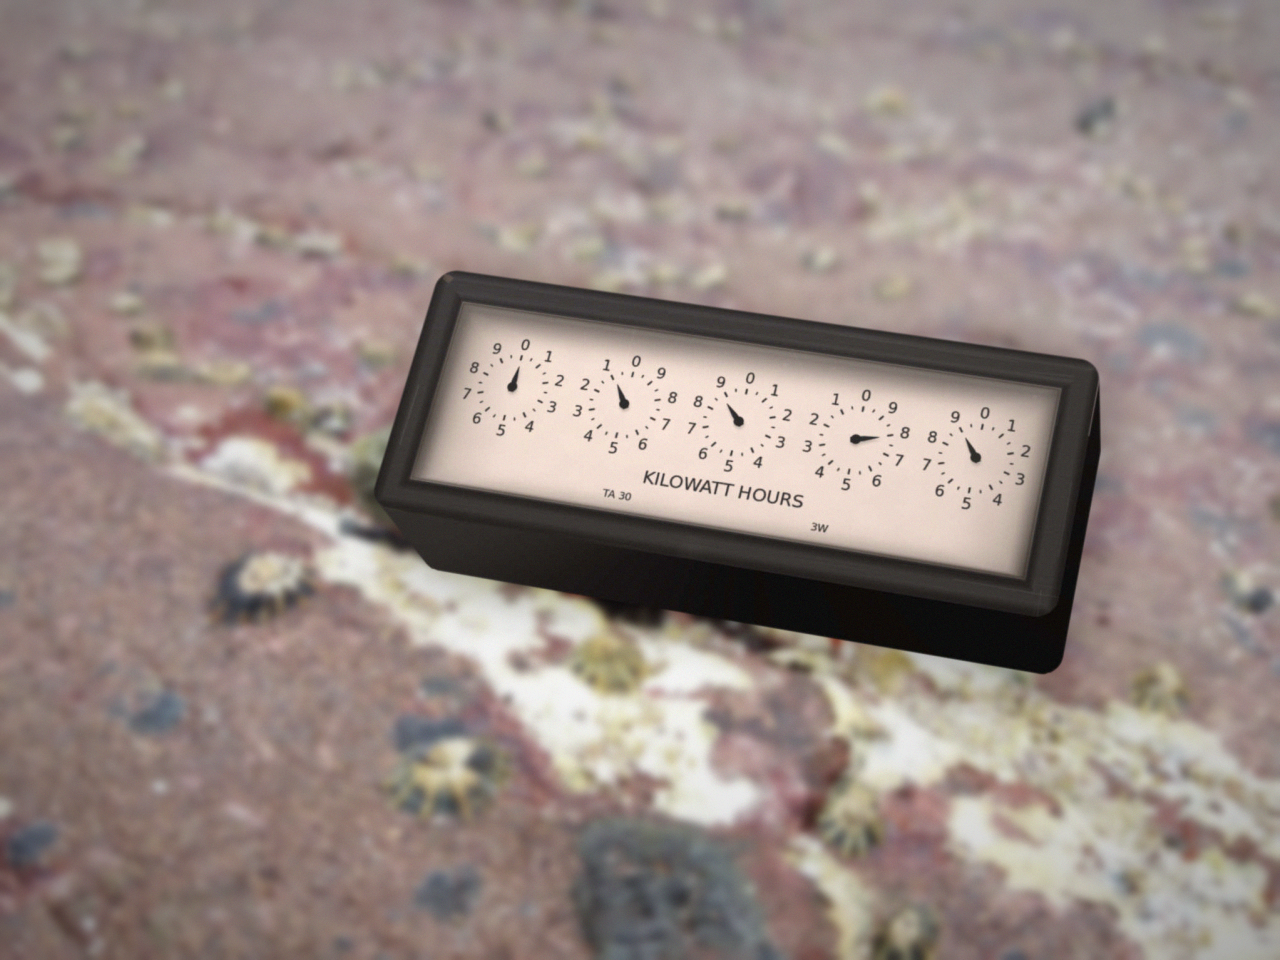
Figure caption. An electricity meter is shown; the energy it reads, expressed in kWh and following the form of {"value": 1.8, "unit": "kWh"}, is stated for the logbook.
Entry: {"value": 879, "unit": "kWh"}
